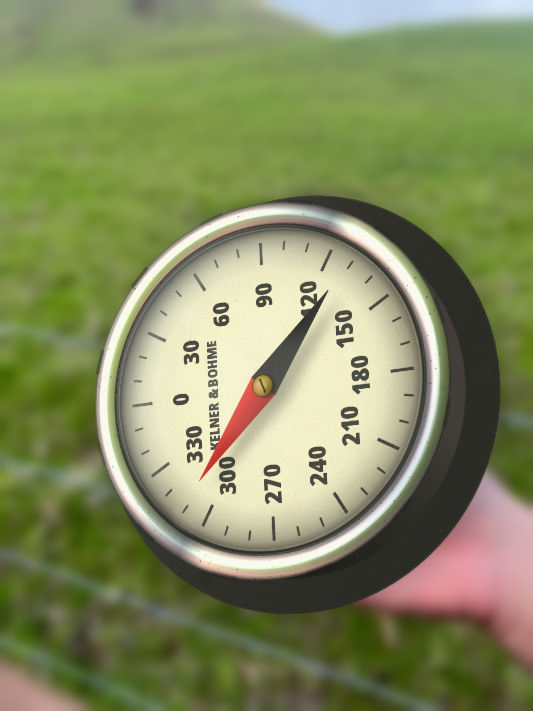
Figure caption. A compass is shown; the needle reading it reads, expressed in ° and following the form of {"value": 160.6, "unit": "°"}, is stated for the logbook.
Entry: {"value": 310, "unit": "°"}
